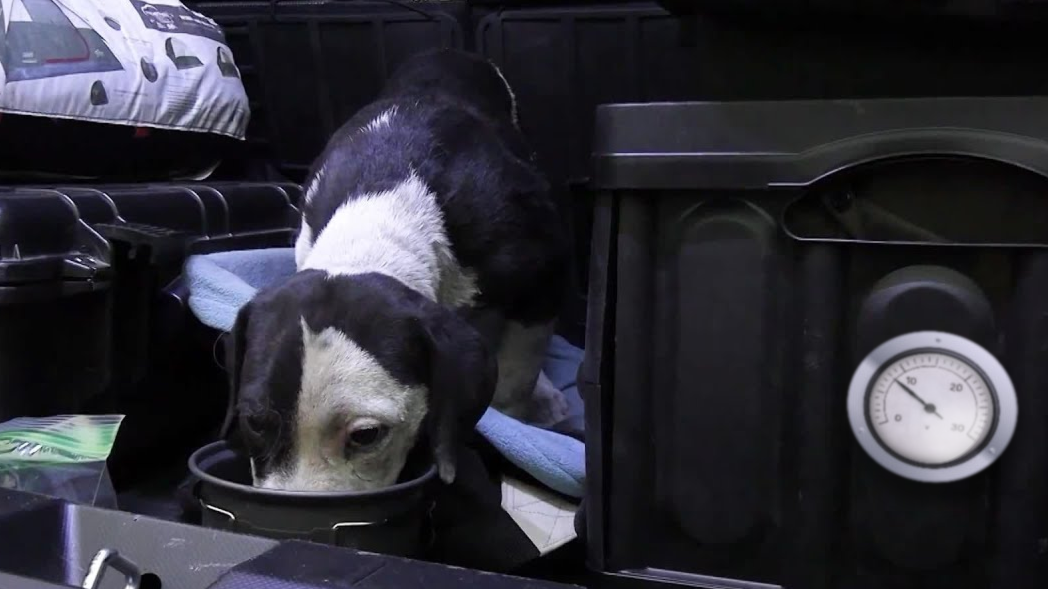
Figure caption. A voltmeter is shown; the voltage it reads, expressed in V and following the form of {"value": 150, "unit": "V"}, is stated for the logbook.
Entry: {"value": 8, "unit": "V"}
